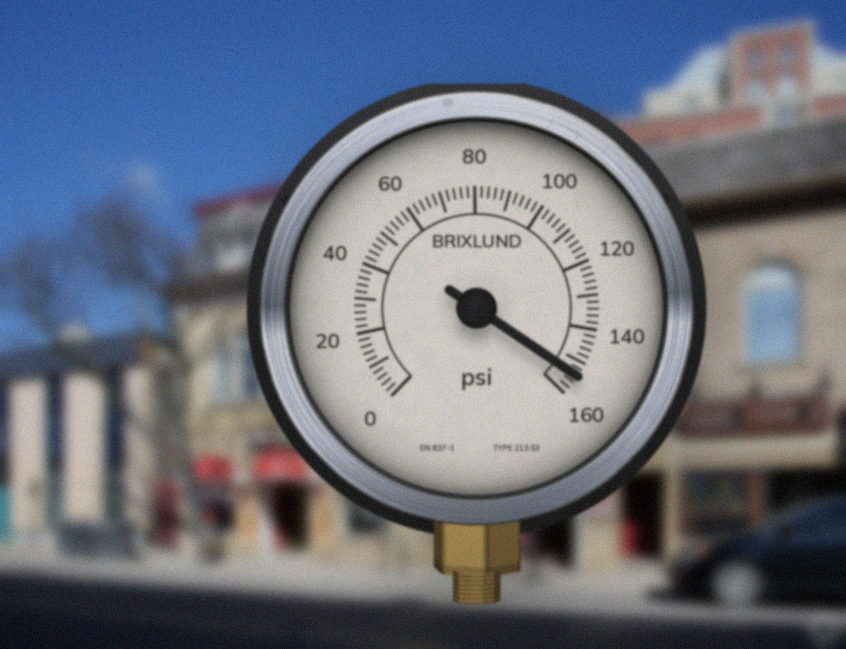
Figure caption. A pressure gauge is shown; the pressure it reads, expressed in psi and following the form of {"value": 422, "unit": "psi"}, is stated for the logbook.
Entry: {"value": 154, "unit": "psi"}
